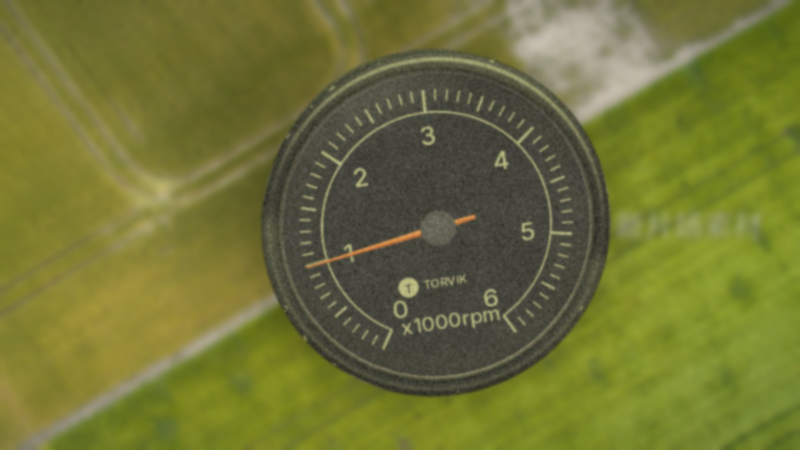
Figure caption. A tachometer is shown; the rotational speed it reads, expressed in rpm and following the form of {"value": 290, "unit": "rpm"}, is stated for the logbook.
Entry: {"value": 1000, "unit": "rpm"}
